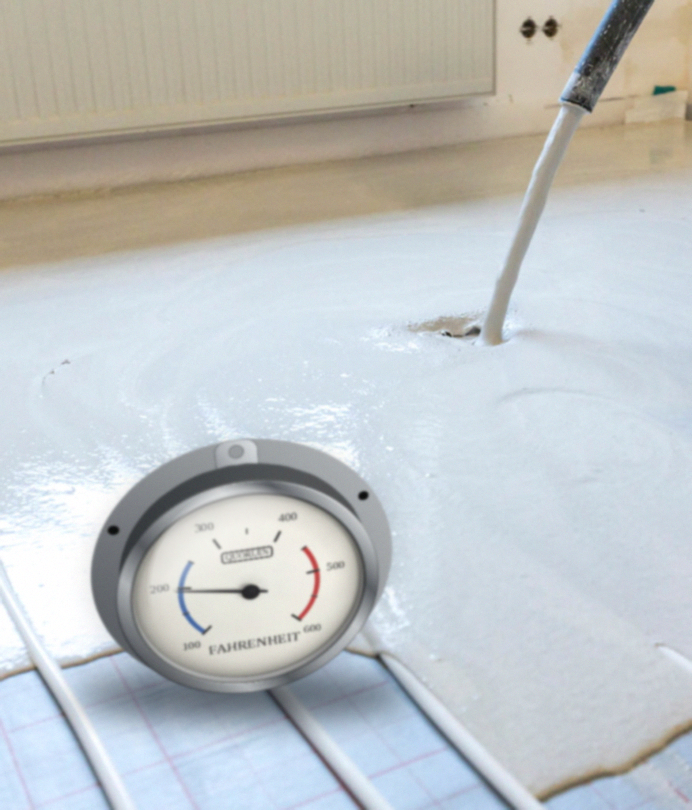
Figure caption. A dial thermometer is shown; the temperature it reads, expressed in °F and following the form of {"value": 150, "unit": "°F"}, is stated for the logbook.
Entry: {"value": 200, "unit": "°F"}
